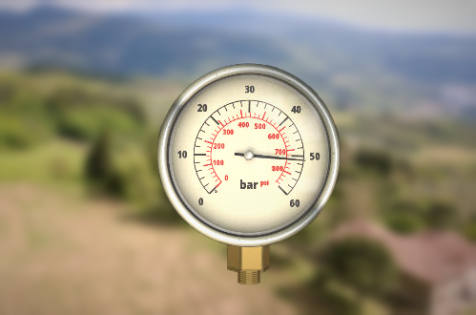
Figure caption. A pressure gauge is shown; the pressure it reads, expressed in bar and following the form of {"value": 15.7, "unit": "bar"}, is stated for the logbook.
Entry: {"value": 51, "unit": "bar"}
